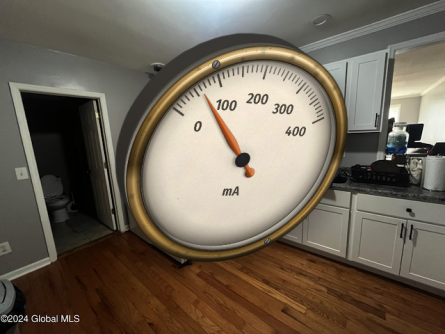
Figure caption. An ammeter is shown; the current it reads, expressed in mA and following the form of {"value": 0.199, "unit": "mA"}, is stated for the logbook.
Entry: {"value": 60, "unit": "mA"}
